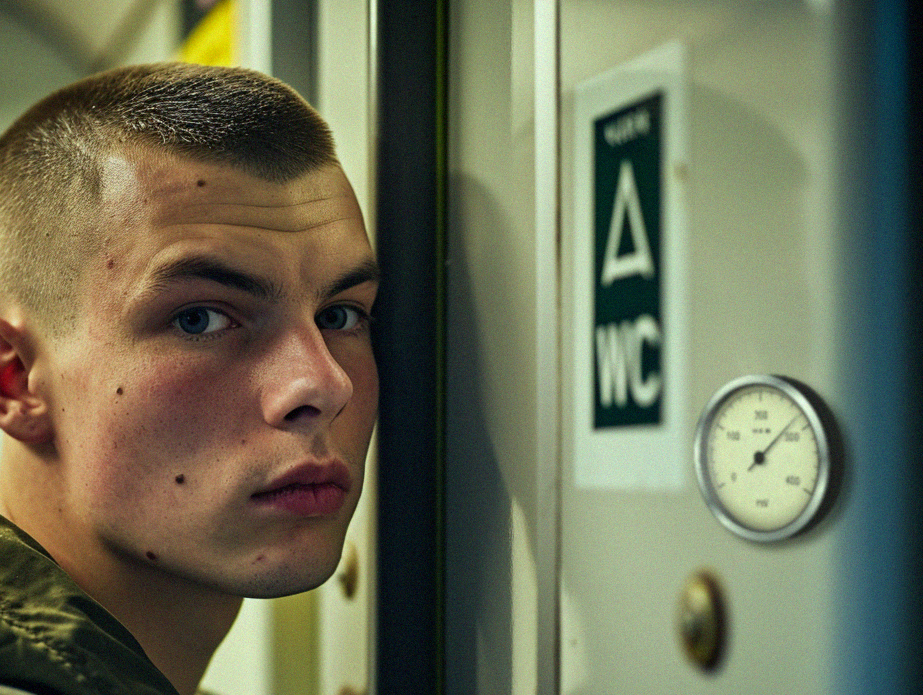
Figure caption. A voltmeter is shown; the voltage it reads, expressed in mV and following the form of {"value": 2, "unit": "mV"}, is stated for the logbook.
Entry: {"value": 280, "unit": "mV"}
